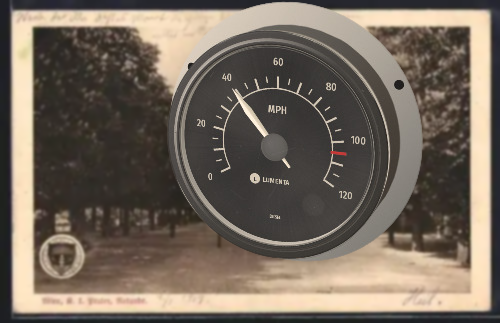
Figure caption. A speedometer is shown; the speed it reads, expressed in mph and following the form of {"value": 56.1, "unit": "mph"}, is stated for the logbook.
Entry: {"value": 40, "unit": "mph"}
